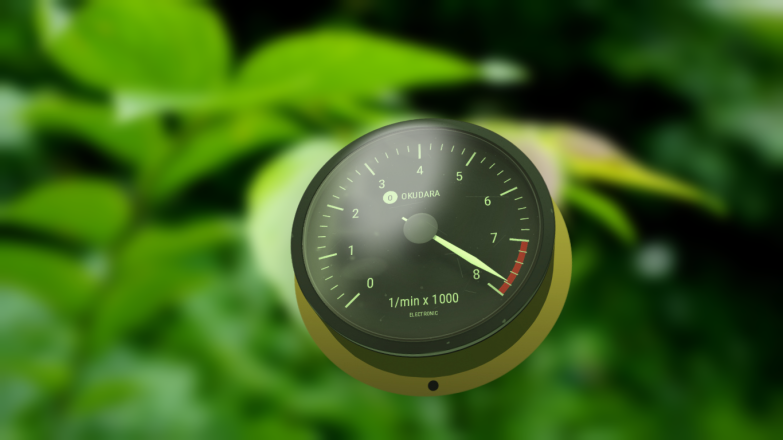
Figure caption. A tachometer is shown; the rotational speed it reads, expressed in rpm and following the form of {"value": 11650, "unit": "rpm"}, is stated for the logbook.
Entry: {"value": 7800, "unit": "rpm"}
